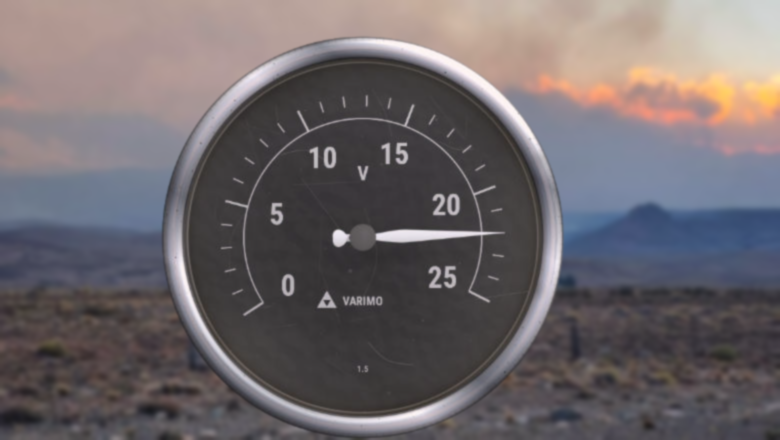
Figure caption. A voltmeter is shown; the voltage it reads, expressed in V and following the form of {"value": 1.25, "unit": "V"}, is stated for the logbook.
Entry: {"value": 22, "unit": "V"}
